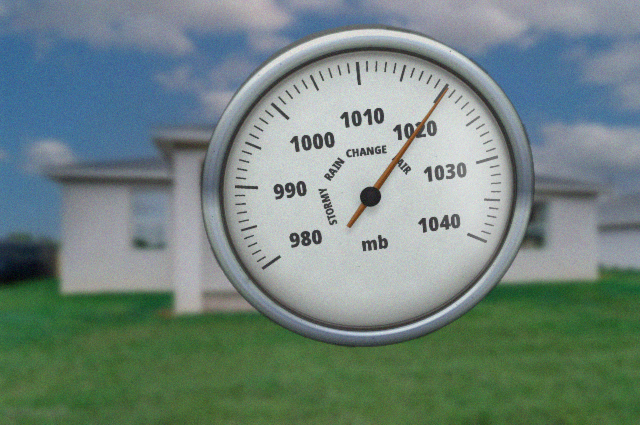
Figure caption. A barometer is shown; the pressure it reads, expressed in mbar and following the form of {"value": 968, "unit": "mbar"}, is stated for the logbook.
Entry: {"value": 1020, "unit": "mbar"}
